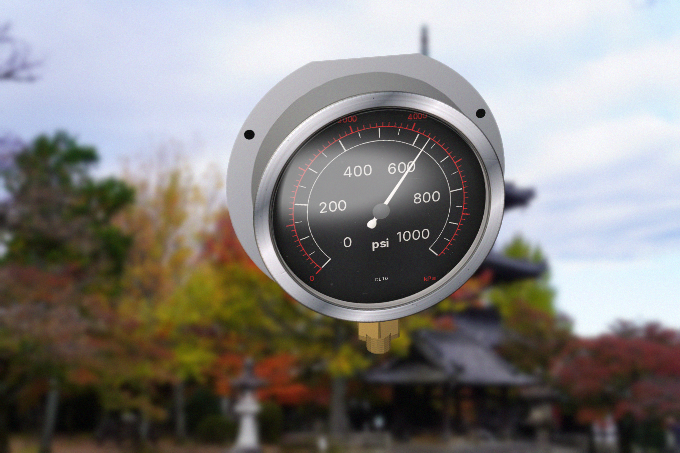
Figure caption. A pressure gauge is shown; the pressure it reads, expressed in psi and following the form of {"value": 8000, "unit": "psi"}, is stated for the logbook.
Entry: {"value": 625, "unit": "psi"}
